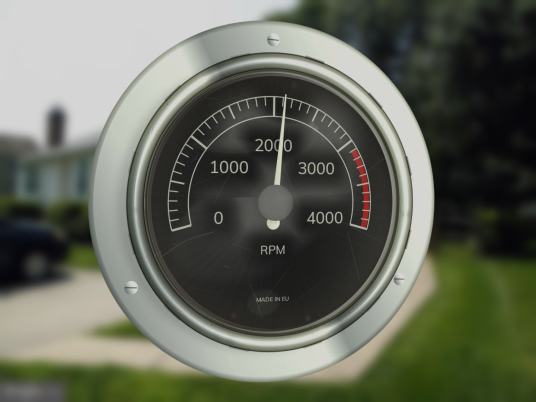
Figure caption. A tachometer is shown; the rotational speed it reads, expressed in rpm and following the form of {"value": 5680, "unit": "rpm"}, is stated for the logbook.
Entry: {"value": 2100, "unit": "rpm"}
